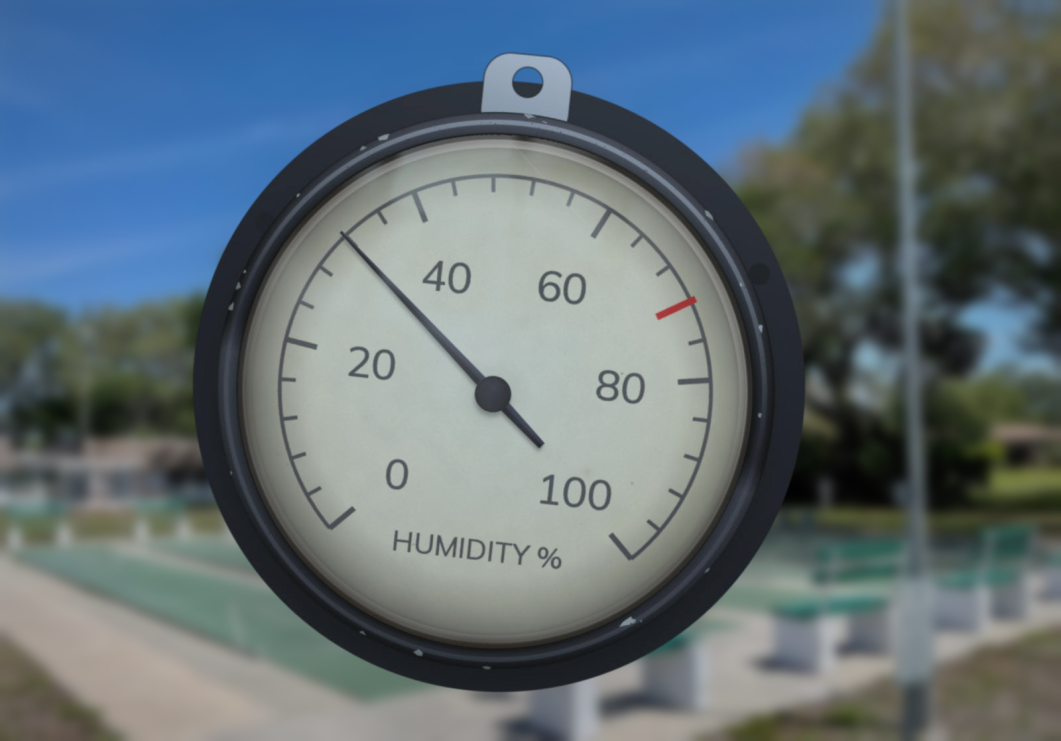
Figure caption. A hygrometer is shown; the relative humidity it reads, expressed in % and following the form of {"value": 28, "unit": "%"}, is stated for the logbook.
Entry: {"value": 32, "unit": "%"}
